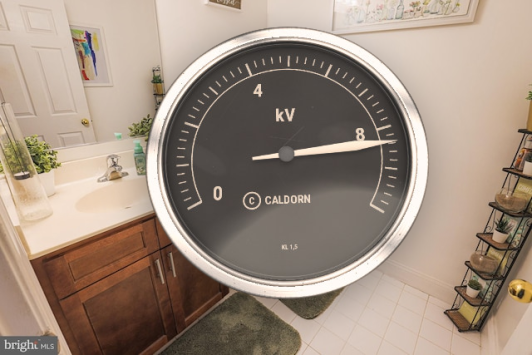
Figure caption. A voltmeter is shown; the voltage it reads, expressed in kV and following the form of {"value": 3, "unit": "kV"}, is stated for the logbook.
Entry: {"value": 8.4, "unit": "kV"}
